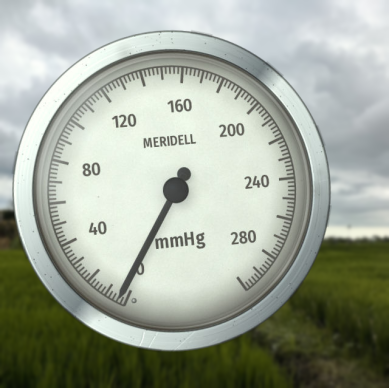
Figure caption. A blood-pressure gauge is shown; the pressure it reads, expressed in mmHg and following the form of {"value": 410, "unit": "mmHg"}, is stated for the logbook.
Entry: {"value": 4, "unit": "mmHg"}
